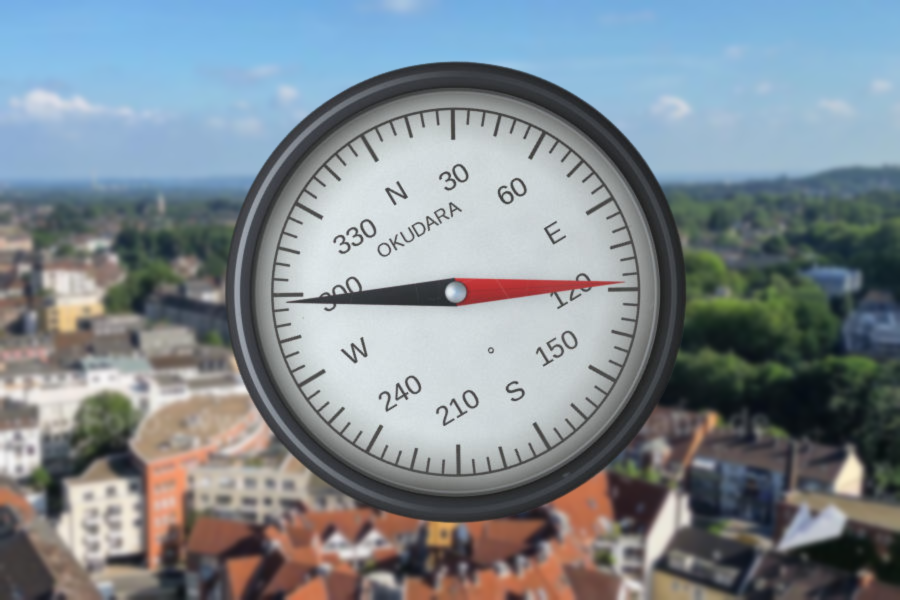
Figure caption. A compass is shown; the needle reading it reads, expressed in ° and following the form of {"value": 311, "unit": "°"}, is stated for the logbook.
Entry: {"value": 117.5, "unit": "°"}
